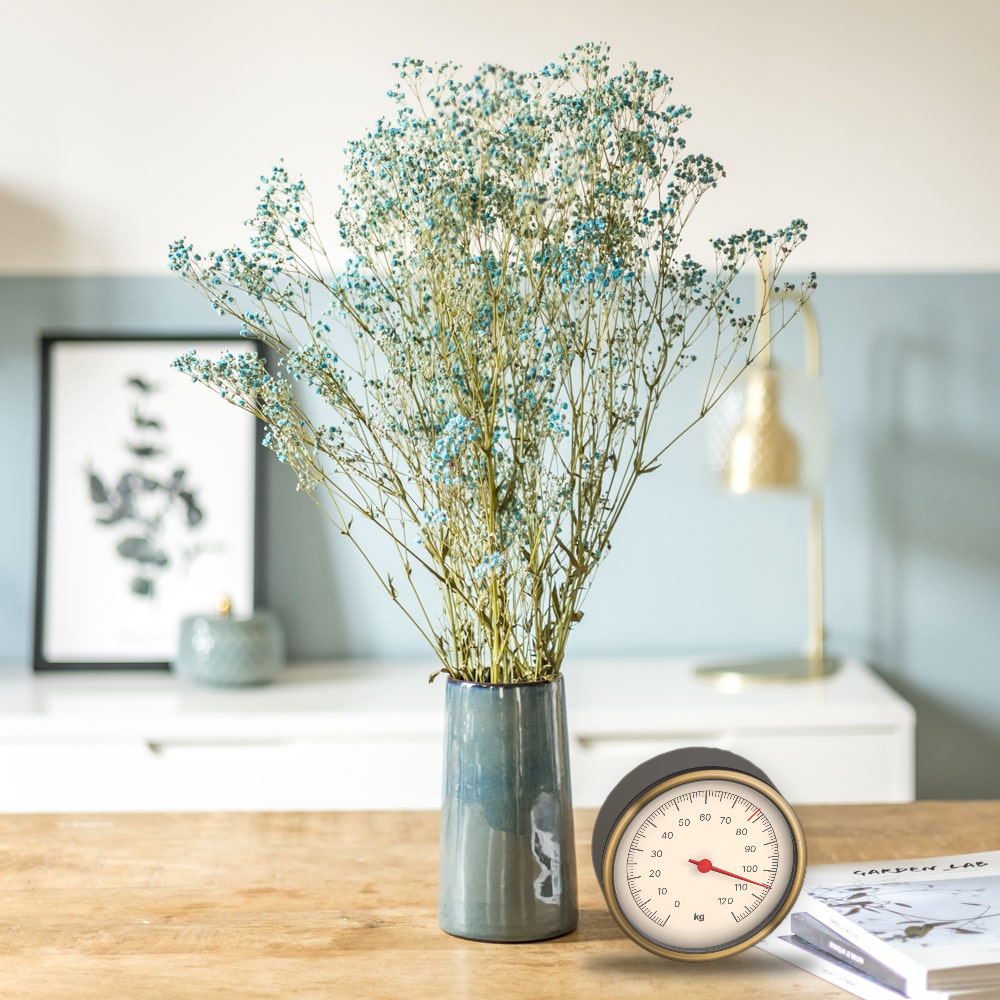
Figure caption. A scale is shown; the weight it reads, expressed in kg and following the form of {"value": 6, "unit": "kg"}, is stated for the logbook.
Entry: {"value": 105, "unit": "kg"}
